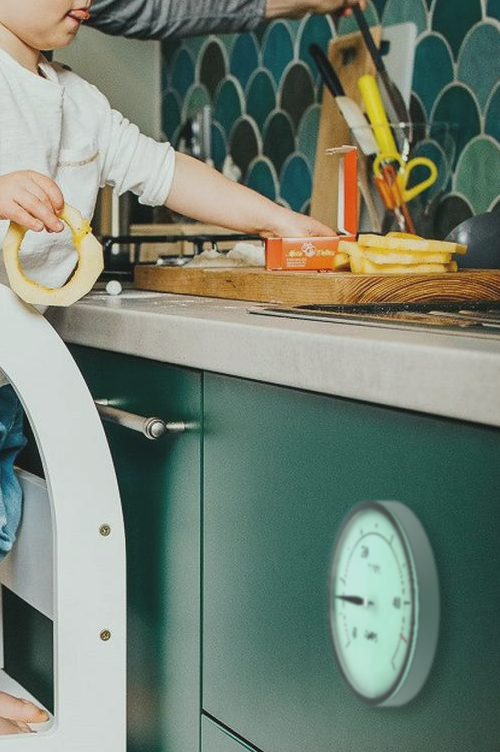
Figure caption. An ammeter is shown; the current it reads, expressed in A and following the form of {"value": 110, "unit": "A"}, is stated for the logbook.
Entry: {"value": 7.5, "unit": "A"}
